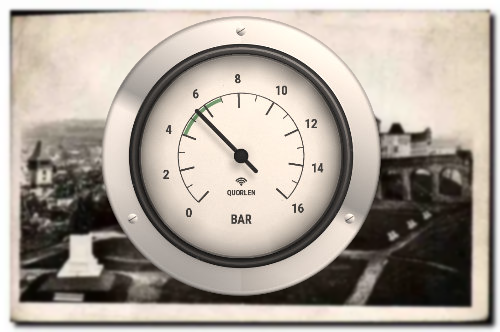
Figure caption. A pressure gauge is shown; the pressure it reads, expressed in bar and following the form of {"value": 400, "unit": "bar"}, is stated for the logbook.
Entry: {"value": 5.5, "unit": "bar"}
